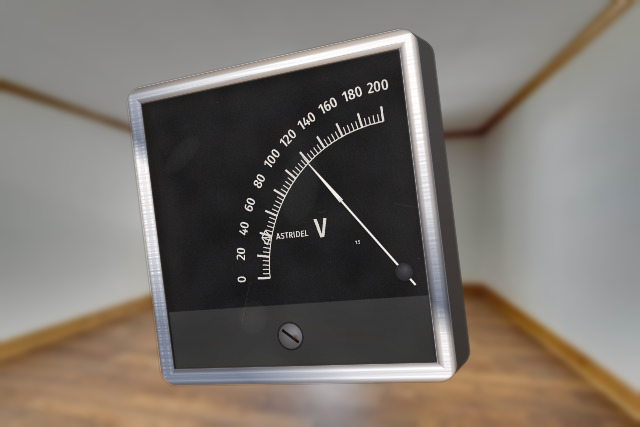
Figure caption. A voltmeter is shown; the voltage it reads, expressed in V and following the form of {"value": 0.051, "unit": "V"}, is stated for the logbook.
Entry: {"value": 120, "unit": "V"}
